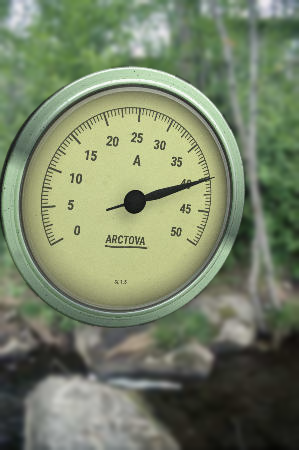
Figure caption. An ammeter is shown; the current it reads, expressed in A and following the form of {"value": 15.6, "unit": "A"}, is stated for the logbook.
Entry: {"value": 40, "unit": "A"}
